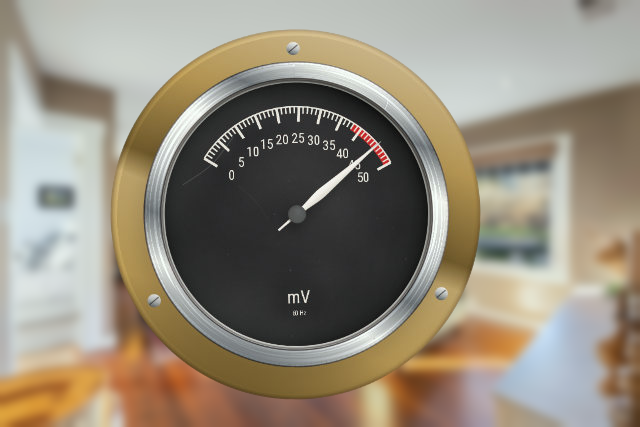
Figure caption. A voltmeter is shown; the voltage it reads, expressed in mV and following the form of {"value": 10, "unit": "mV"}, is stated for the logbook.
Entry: {"value": 45, "unit": "mV"}
